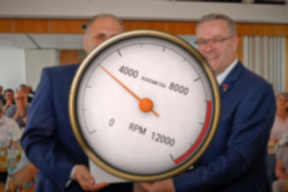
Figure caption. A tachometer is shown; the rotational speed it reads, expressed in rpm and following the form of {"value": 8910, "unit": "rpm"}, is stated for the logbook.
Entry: {"value": 3000, "unit": "rpm"}
